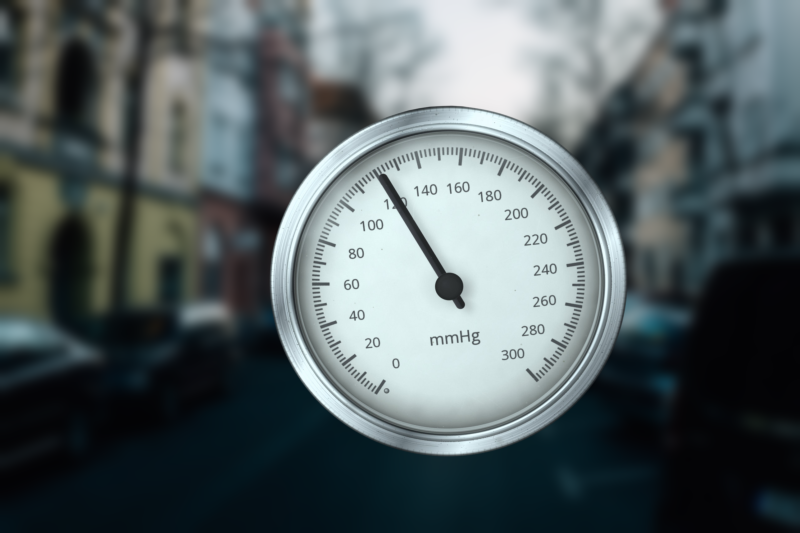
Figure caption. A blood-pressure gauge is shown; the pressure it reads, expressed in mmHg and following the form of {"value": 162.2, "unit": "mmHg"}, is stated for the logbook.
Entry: {"value": 122, "unit": "mmHg"}
